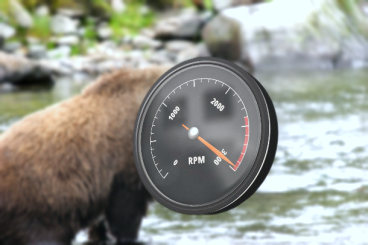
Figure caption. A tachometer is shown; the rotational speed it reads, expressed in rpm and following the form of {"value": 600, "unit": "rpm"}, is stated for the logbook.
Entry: {"value": 2950, "unit": "rpm"}
